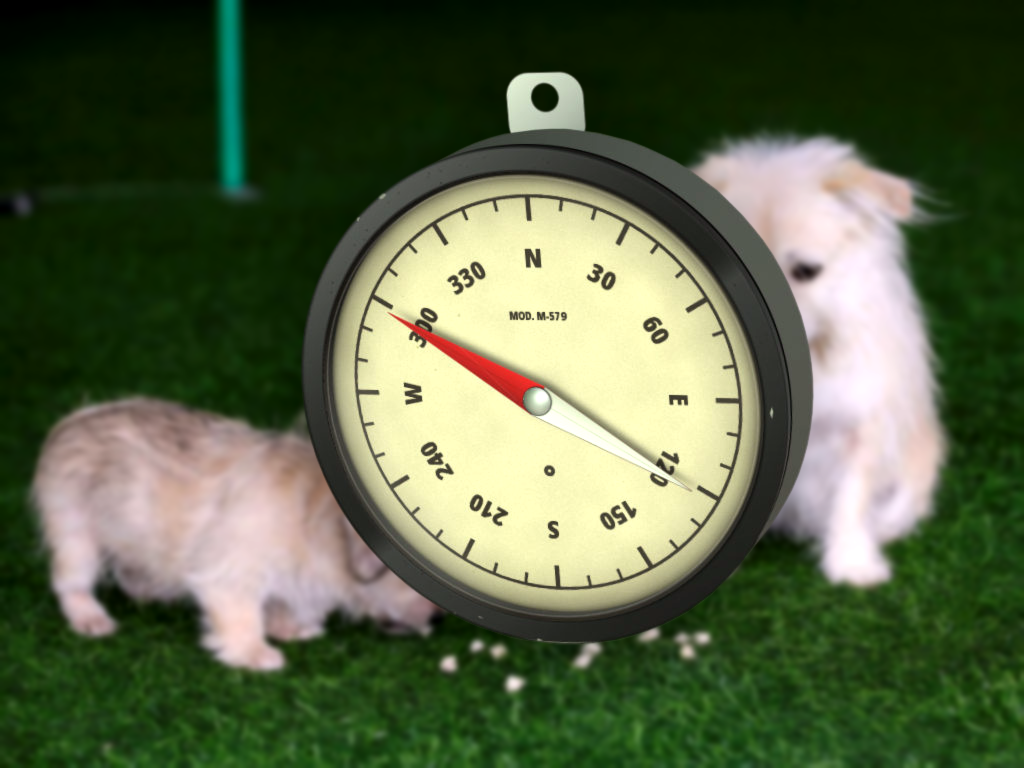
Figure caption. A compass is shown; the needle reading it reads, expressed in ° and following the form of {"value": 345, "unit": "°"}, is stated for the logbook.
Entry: {"value": 300, "unit": "°"}
